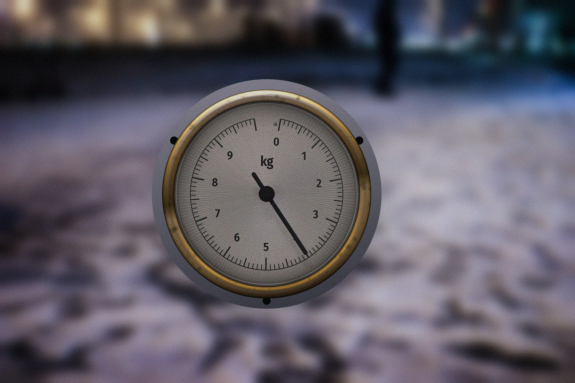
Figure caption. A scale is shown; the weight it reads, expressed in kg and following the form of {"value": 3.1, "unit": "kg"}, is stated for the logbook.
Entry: {"value": 4, "unit": "kg"}
